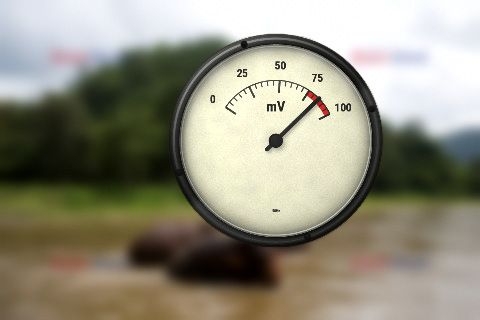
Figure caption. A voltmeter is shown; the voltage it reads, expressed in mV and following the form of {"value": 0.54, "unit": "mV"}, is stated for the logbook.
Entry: {"value": 85, "unit": "mV"}
